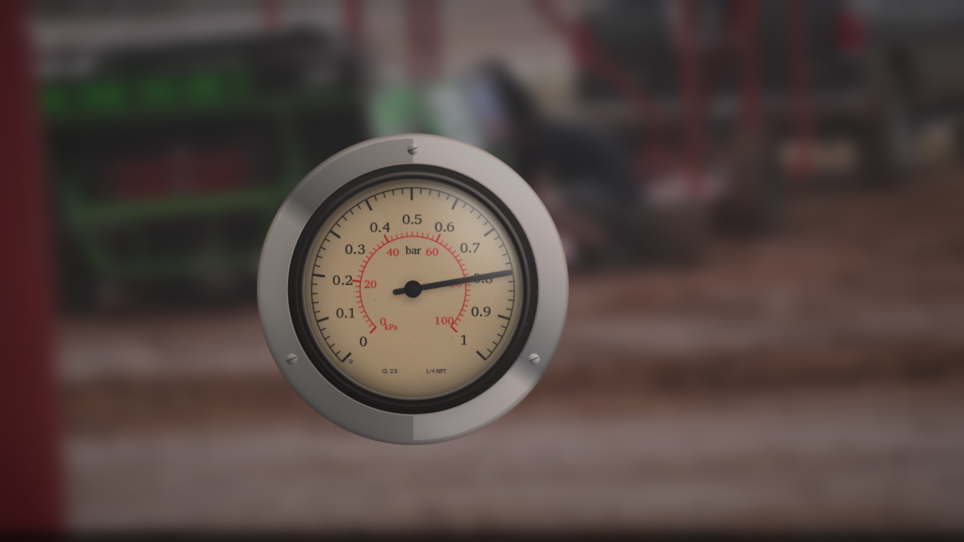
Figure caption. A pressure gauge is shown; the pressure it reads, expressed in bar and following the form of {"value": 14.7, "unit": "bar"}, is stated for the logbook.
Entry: {"value": 0.8, "unit": "bar"}
